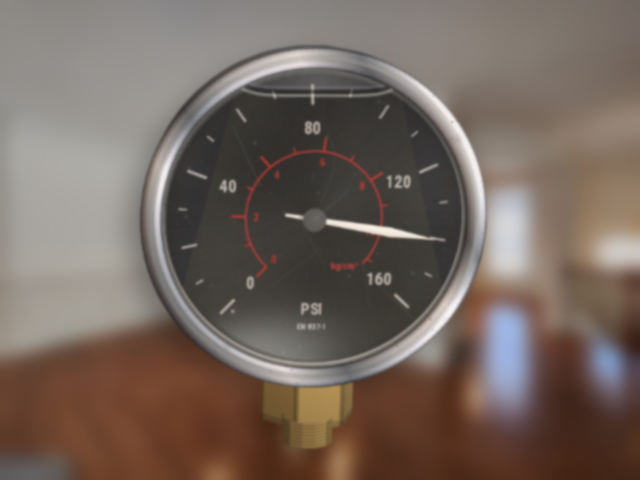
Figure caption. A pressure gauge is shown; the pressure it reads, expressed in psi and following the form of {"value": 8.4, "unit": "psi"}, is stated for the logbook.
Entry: {"value": 140, "unit": "psi"}
